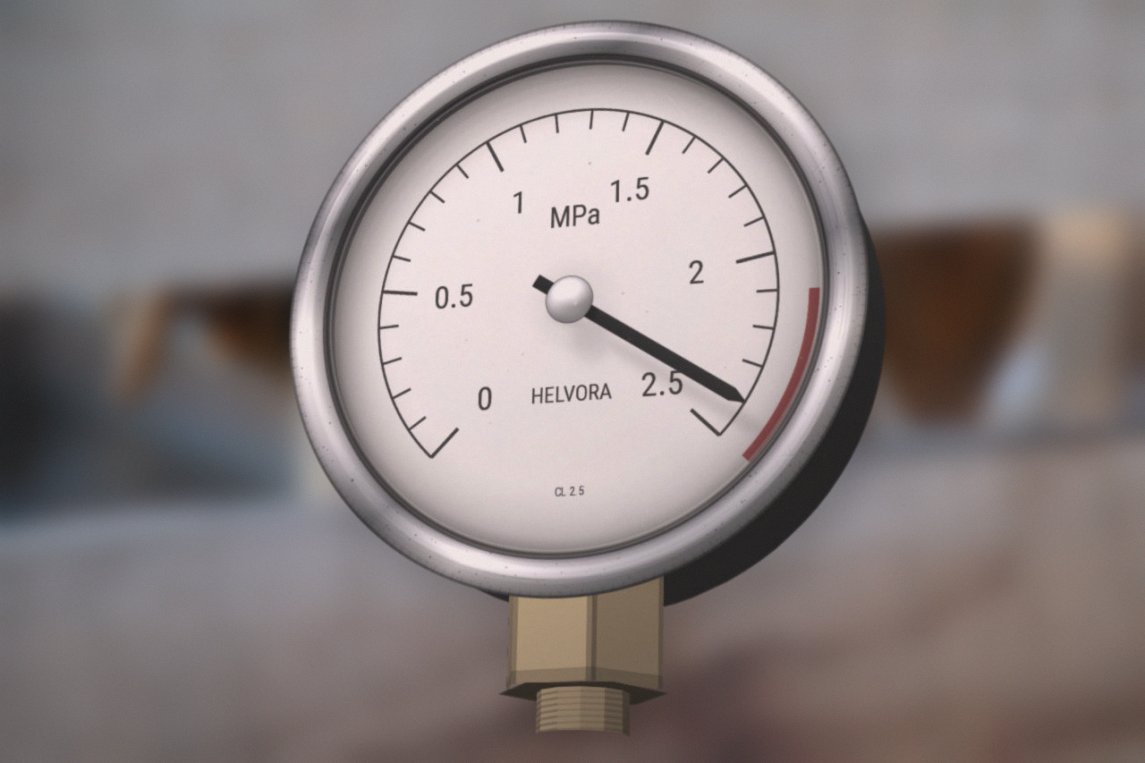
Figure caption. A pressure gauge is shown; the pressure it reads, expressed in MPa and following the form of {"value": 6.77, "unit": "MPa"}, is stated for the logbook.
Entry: {"value": 2.4, "unit": "MPa"}
